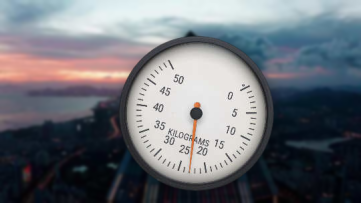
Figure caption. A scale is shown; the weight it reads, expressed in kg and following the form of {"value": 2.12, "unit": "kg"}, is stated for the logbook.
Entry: {"value": 23, "unit": "kg"}
